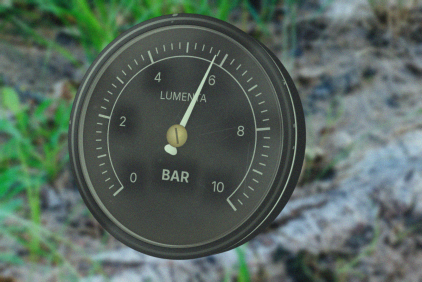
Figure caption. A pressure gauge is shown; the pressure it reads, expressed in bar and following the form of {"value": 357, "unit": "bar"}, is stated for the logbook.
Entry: {"value": 5.8, "unit": "bar"}
